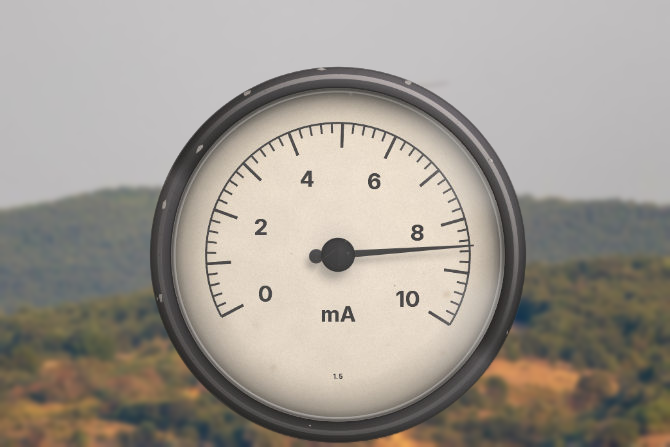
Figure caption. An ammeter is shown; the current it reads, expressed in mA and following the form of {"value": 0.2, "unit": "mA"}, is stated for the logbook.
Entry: {"value": 8.5, "unit": "mA"}
